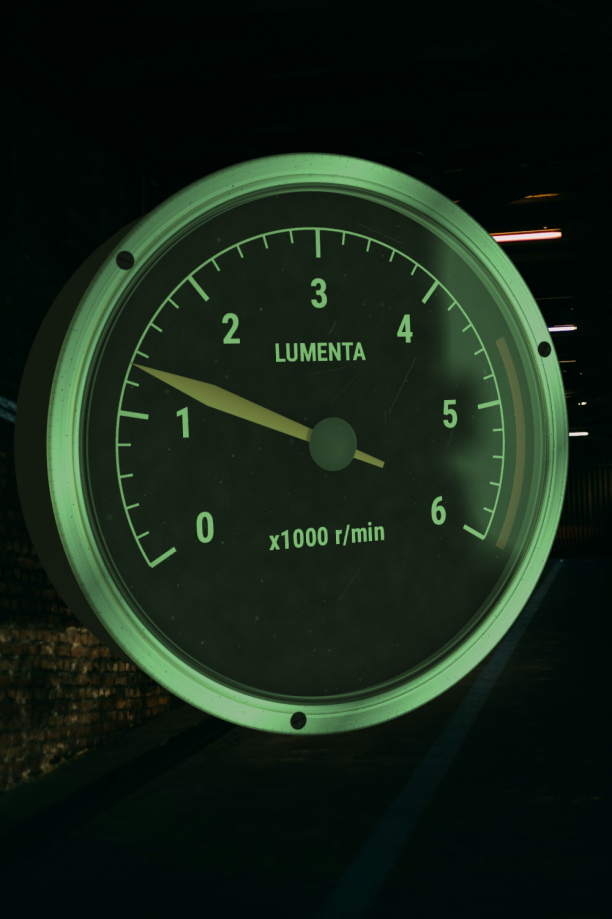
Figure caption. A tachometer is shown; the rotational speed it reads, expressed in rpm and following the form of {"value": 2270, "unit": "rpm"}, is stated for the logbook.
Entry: {"value": 1300, "unit": "rpm"}
